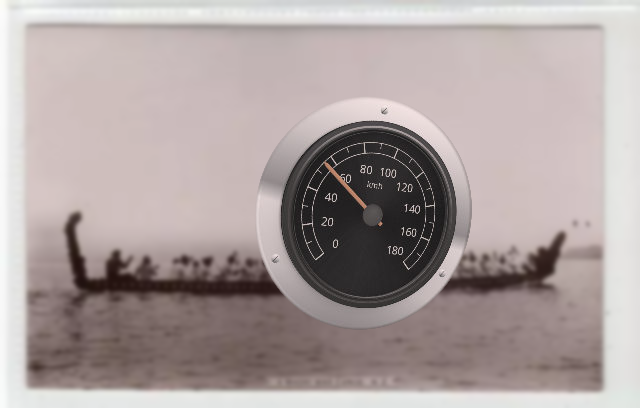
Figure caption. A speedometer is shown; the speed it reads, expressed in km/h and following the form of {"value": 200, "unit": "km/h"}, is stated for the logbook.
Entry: {"value": 55, "unit": "km/h"}
